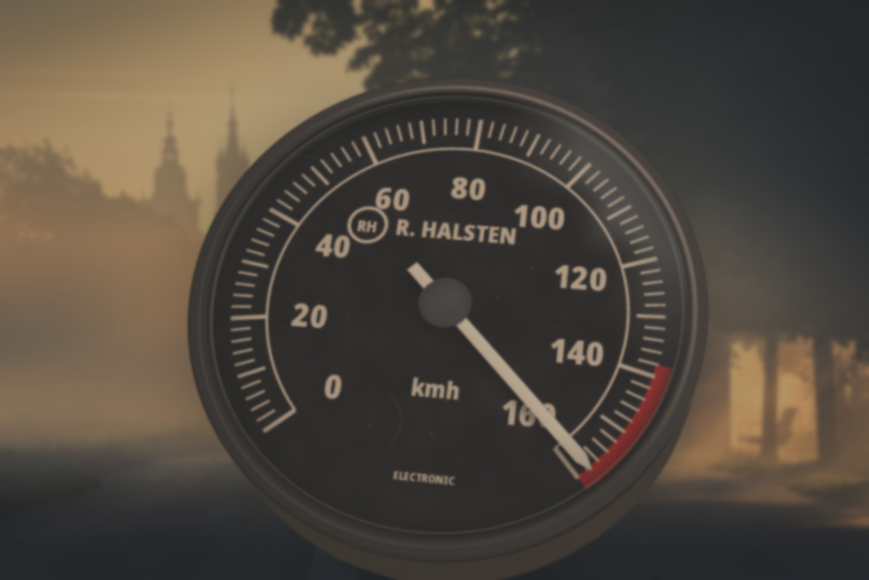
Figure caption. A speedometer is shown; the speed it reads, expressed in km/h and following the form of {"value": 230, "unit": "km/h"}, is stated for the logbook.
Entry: {"value": 158, "unit": "km/h"}
